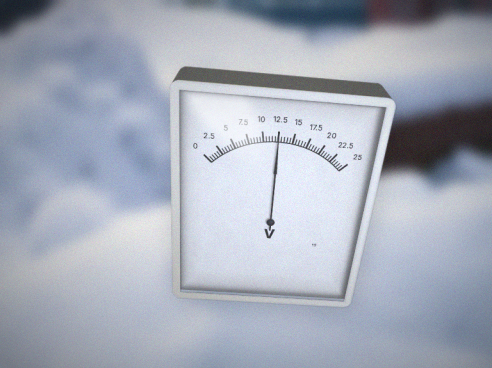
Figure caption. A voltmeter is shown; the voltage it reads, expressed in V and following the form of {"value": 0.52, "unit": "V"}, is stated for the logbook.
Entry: {"value": 12.5, "unit": "V"}
